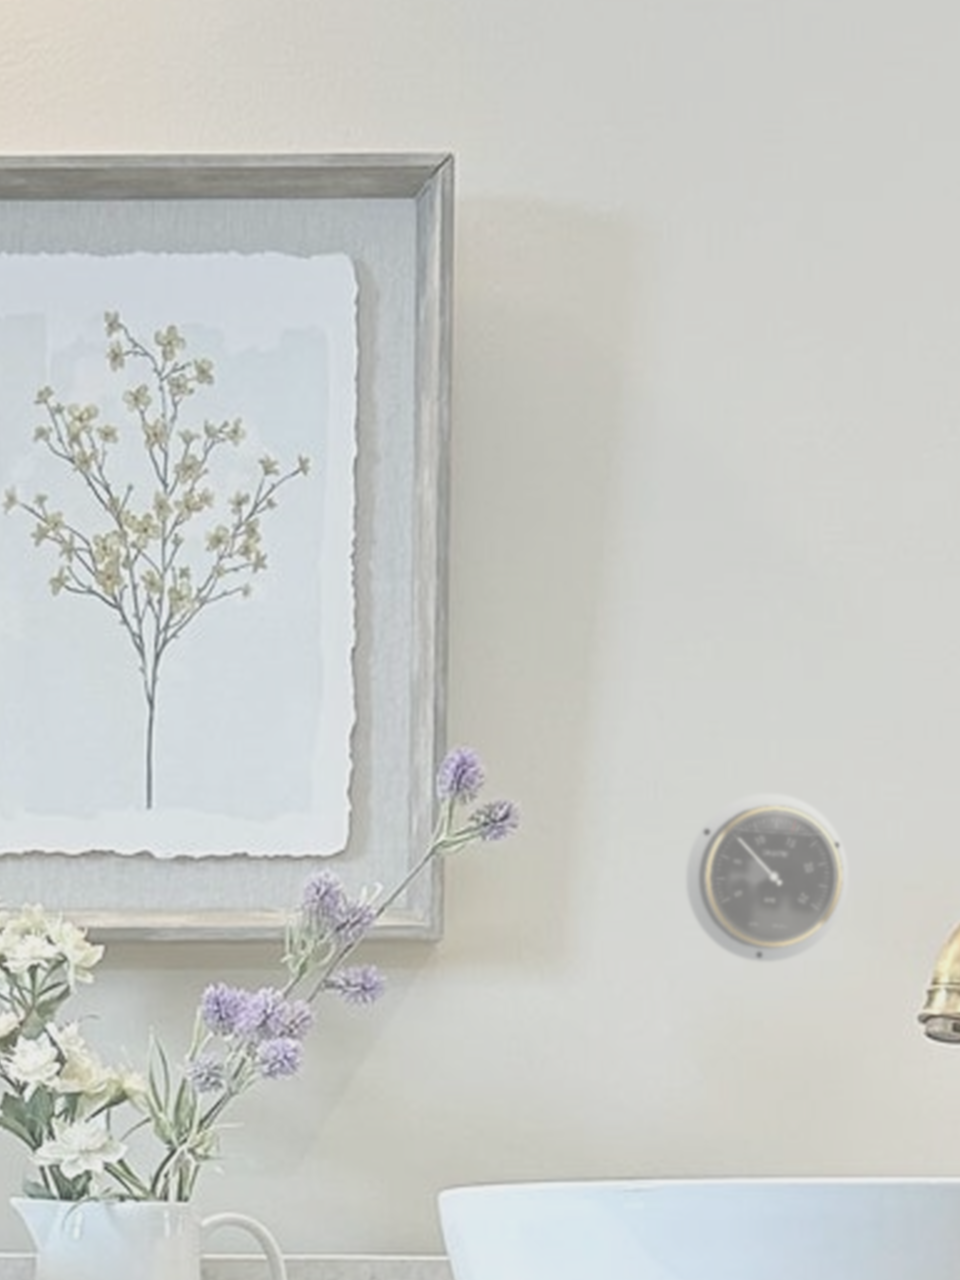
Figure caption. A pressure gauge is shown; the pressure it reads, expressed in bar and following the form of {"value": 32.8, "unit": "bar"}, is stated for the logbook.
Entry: {"value": 7.5, "unit": "bar"}
